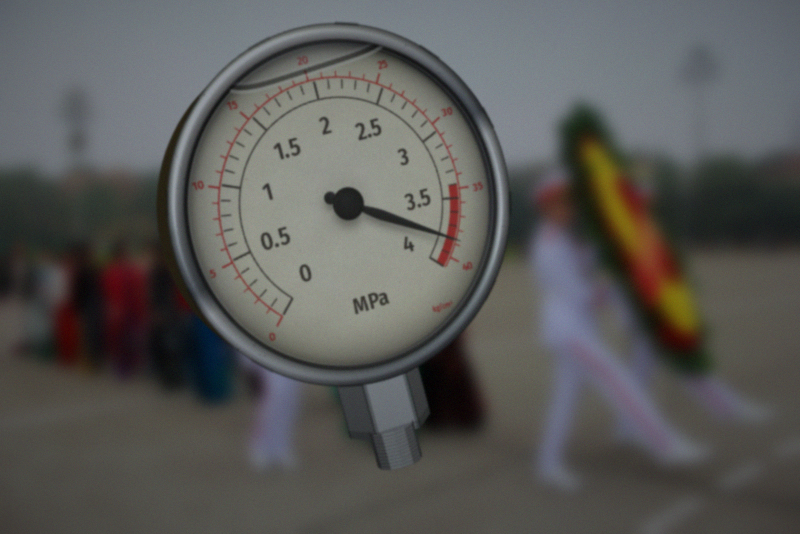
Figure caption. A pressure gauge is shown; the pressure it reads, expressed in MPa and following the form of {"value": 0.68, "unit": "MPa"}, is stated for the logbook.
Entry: {"value": 3.8, "unit": "MPa"}
